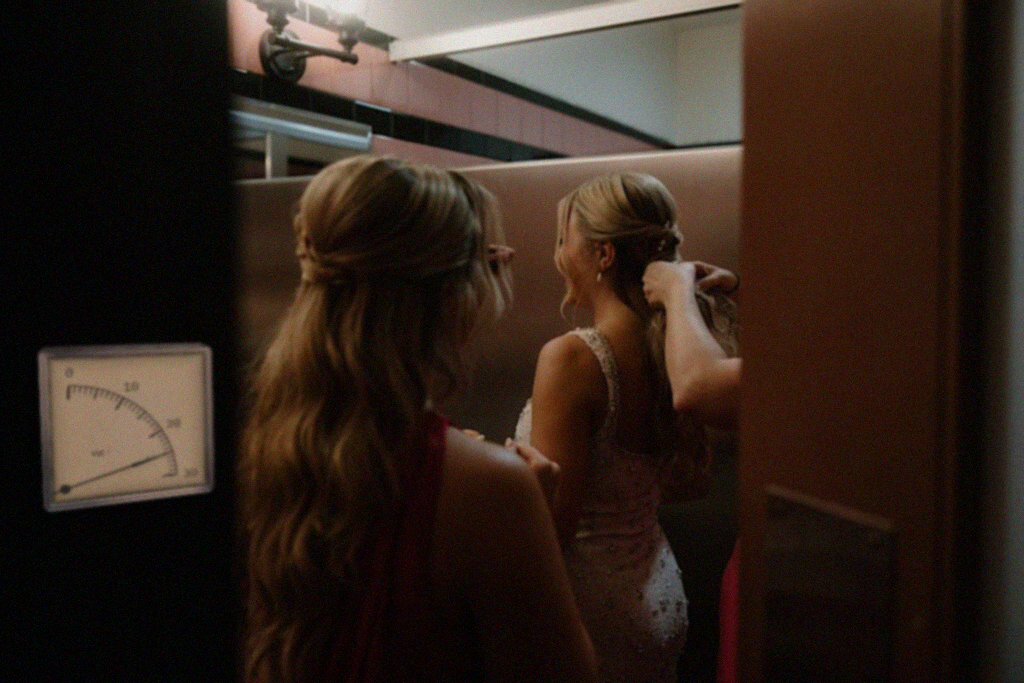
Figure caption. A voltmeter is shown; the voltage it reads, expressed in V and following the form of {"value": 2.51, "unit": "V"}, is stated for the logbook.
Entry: {"value": 25, "unit": "V"}
